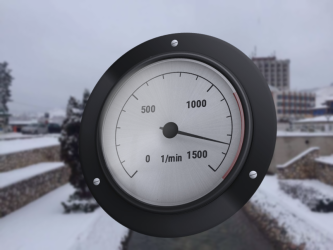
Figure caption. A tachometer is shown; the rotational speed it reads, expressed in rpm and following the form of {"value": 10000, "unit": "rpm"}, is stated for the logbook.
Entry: {"value": 1350, "unit": "rpm"}
